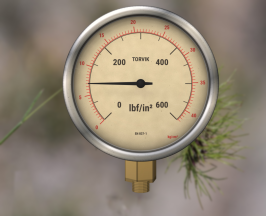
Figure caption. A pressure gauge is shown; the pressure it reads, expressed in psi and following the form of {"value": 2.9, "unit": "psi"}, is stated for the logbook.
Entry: {"value": 100, "unit": "psi"}
